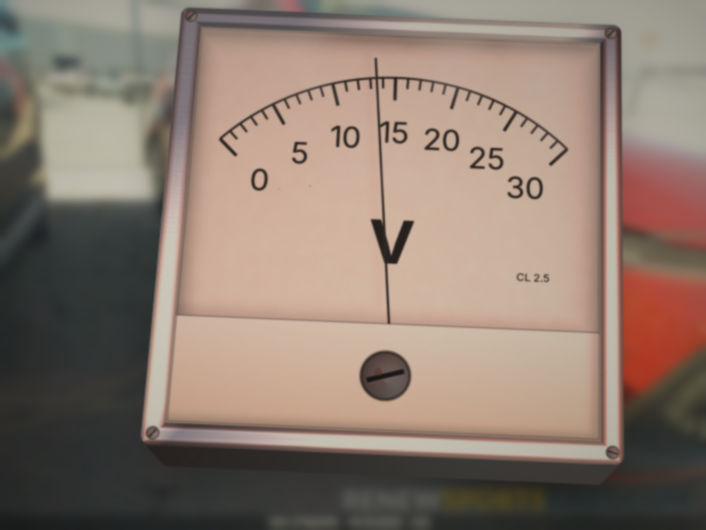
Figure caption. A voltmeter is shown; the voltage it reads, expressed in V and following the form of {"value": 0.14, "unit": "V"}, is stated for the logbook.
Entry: {"value": 13.5, "unit": "V"}
